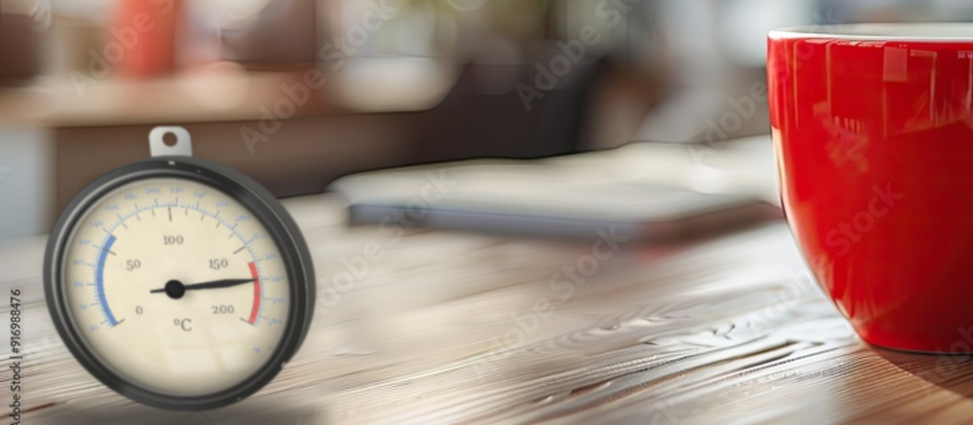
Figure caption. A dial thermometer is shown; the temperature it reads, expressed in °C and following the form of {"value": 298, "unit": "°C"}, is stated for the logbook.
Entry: {"value": 170, "unit": "°C"}
